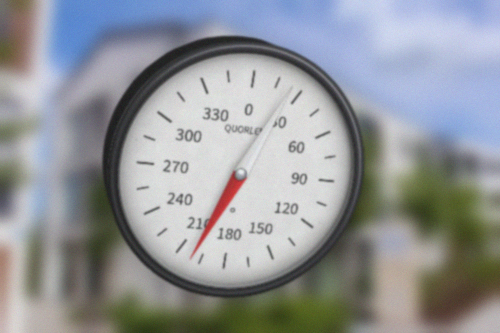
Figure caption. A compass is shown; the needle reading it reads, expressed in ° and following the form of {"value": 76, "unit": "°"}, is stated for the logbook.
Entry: {"value": 202.5, "unit": "°"}
